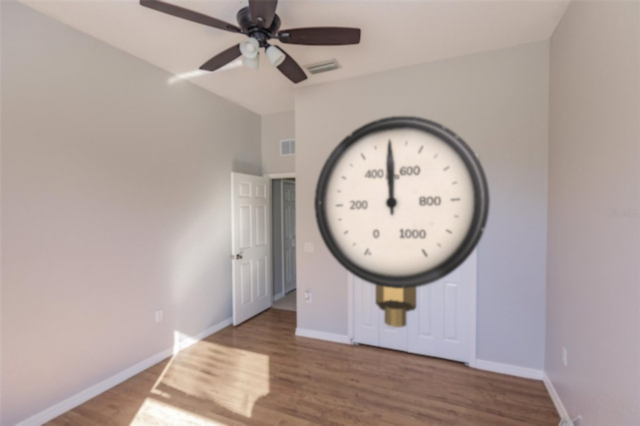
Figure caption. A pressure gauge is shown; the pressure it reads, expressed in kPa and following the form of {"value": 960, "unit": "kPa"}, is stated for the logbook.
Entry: {"value": 500, "unit": "kPa"}
